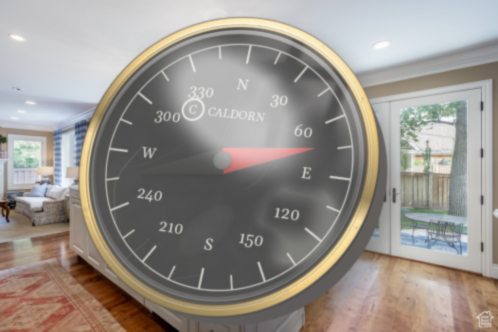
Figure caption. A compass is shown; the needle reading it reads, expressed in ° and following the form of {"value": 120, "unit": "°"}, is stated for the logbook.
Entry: {"value": 75, "unit": "°"}
